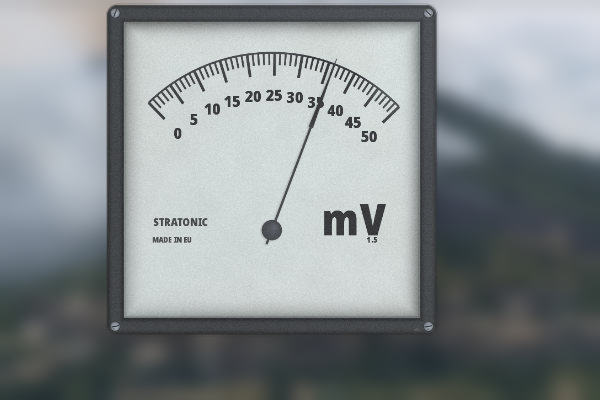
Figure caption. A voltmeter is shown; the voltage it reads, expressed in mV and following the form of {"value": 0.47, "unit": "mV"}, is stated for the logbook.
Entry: {"value": 36, "unit": "mV"}
